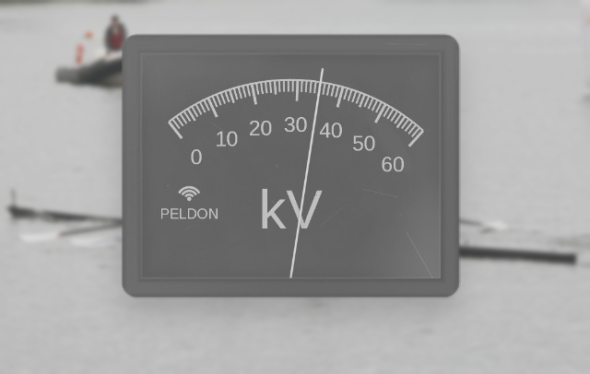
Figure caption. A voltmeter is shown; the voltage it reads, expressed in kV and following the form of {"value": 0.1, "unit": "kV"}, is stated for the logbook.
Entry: {"value": 35, "unit": "kV"}
